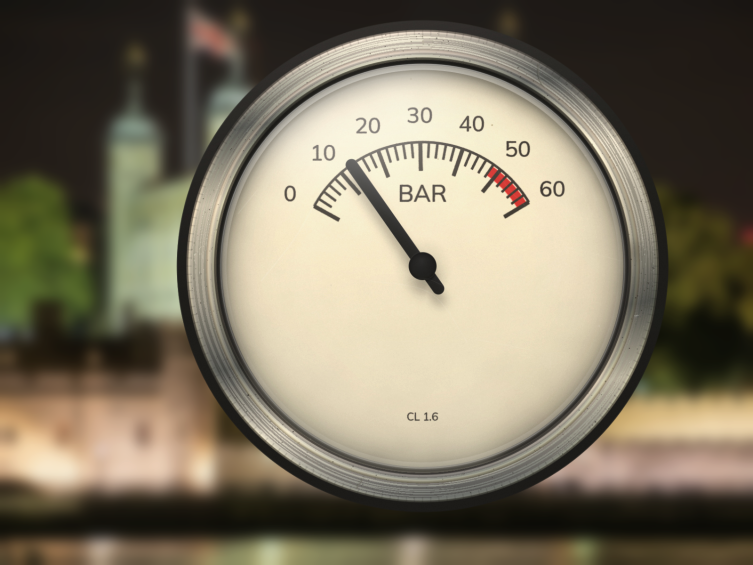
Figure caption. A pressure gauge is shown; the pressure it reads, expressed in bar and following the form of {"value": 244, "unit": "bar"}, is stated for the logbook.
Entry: {"value": 13, "unit": "bar"}
